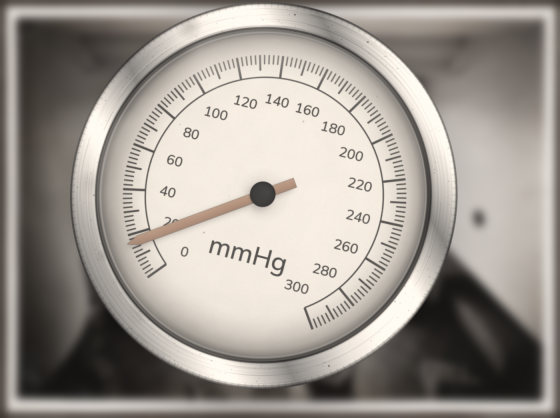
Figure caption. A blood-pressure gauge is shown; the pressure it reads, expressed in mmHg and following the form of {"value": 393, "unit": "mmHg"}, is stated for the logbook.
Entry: {"value": 16, "unit": "mmHg"}
